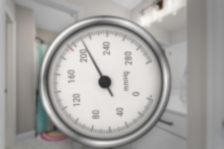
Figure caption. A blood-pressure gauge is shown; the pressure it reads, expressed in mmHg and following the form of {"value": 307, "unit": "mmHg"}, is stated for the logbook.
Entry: {"value": 210, "unit": "mmHg"}
